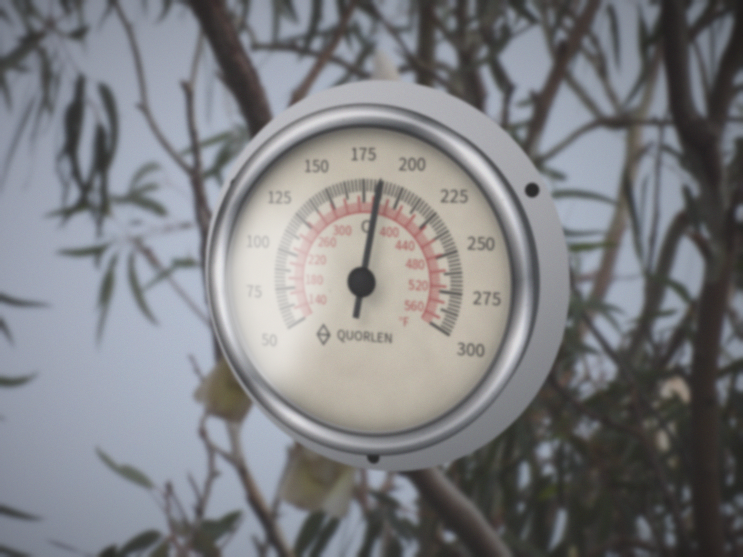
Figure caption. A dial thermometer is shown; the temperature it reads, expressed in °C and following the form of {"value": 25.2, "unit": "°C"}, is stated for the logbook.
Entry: {"value": 187.5, "unit": "°C"}
